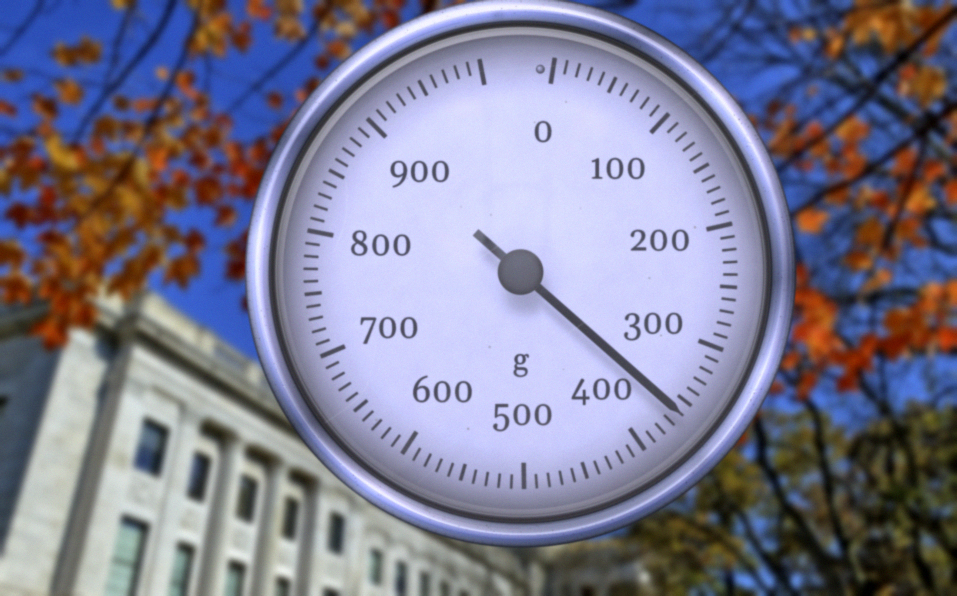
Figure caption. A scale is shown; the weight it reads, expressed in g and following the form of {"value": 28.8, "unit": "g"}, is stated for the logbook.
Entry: {"value": 360, "unit": "g"}
